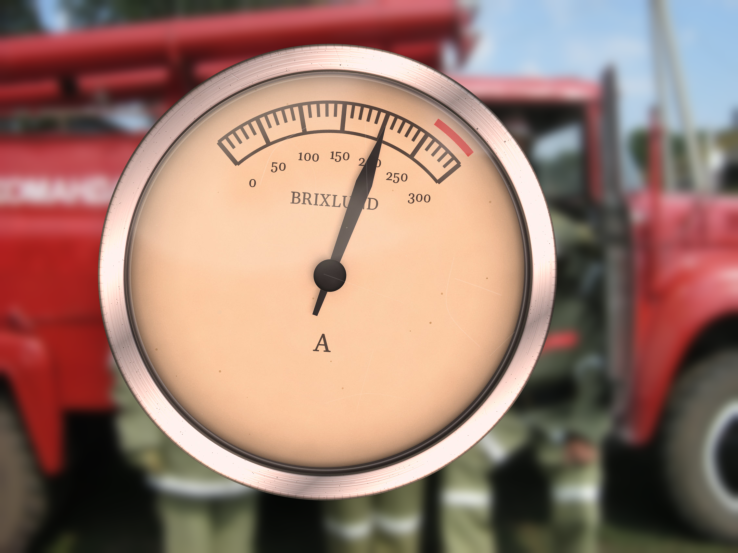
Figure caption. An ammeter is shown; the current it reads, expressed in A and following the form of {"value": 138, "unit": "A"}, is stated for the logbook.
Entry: {"value": 200, "unit": "A"}
